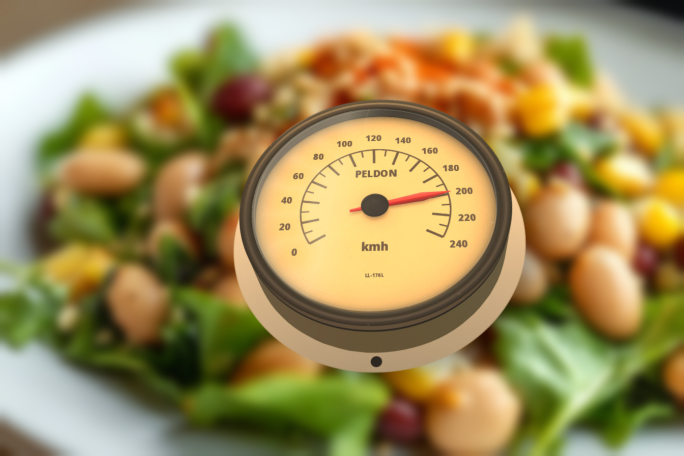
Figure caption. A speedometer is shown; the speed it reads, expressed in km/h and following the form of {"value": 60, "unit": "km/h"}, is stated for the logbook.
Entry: {"value": 200, "unit": "km/h"}
